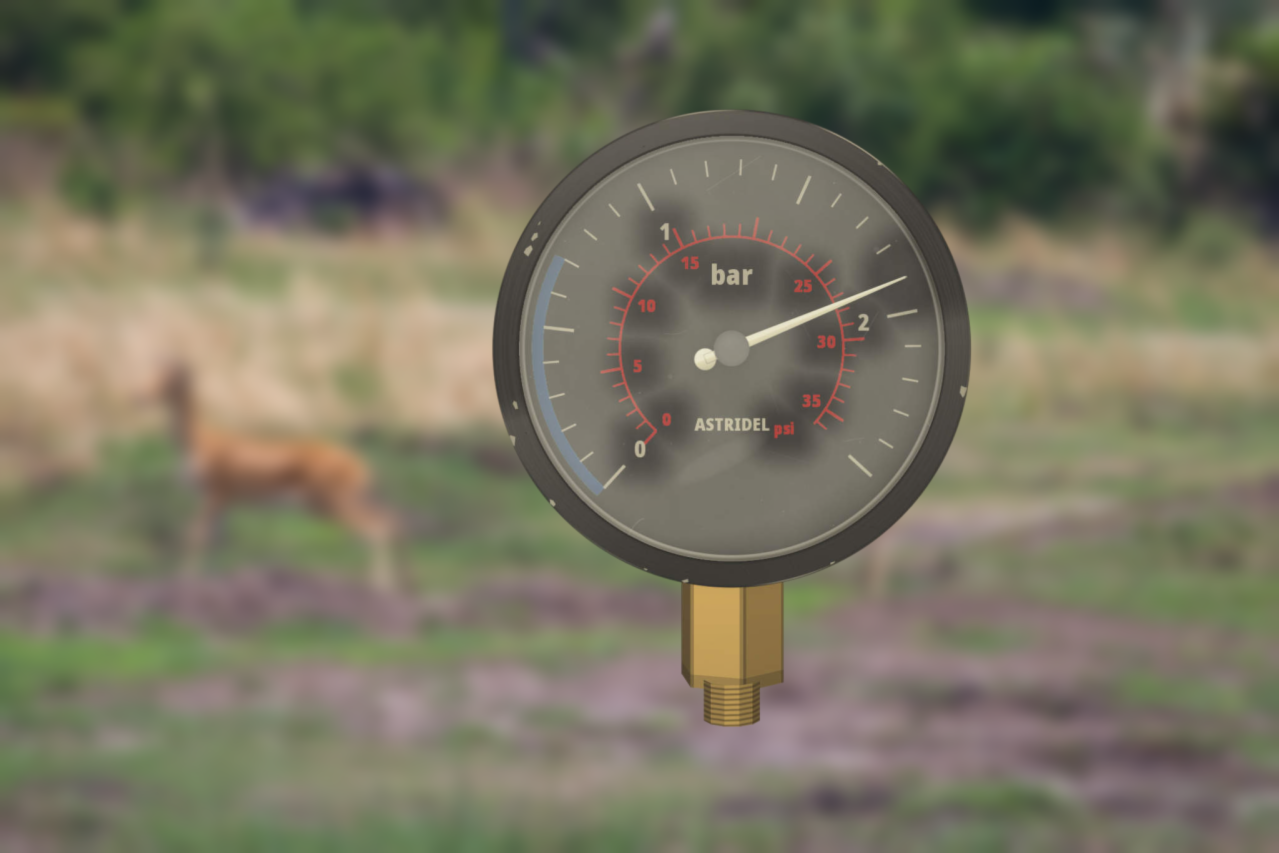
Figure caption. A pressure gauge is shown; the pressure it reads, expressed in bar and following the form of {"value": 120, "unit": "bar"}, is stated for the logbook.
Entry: {"value": 1.9, "unit": "bar"}
